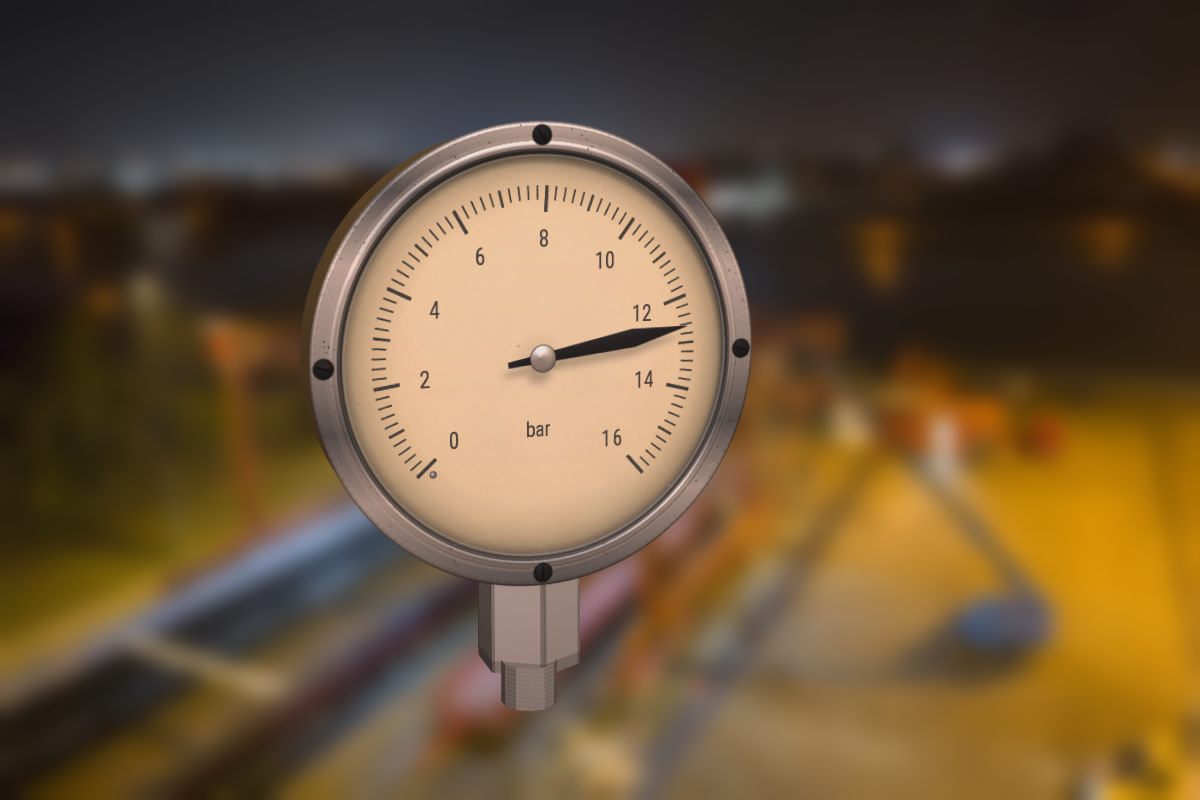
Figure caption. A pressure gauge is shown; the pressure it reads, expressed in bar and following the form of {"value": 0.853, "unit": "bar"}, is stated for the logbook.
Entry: {"value": 12.6, "unit": "bar"}
